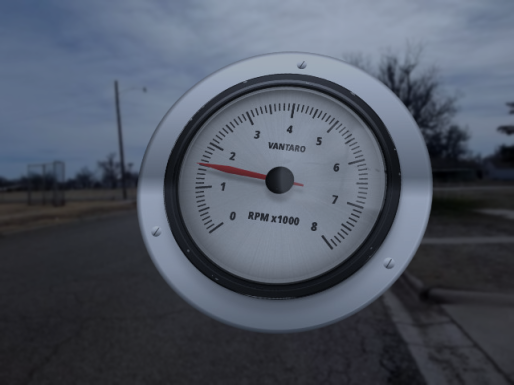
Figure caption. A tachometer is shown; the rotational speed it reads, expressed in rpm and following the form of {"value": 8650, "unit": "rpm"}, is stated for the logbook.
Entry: {"value": 1500, "unit": "rpm"}
